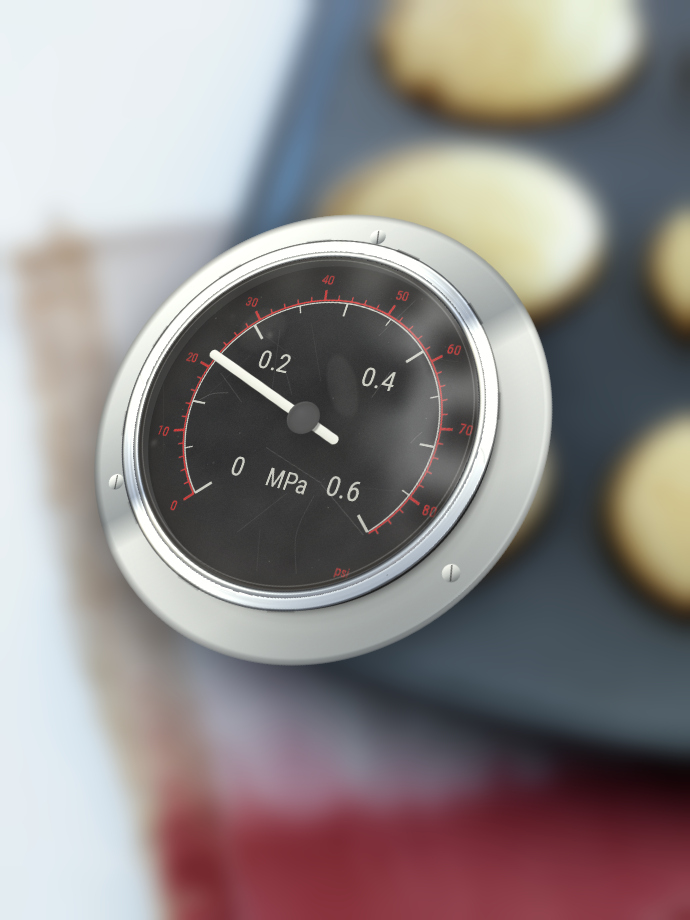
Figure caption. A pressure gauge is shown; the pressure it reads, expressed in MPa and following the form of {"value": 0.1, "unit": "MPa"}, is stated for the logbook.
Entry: {"value": 0.15, "unit": "MPa"}
